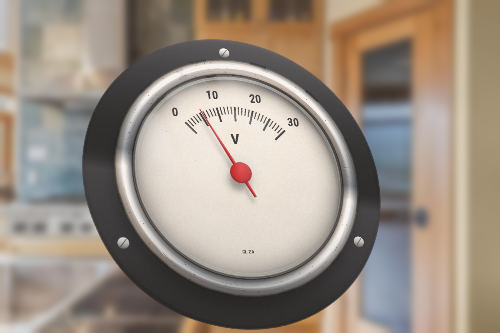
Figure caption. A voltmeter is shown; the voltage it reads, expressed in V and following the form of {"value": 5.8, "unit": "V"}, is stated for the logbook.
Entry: {"value": 5, "unit": "V"}
